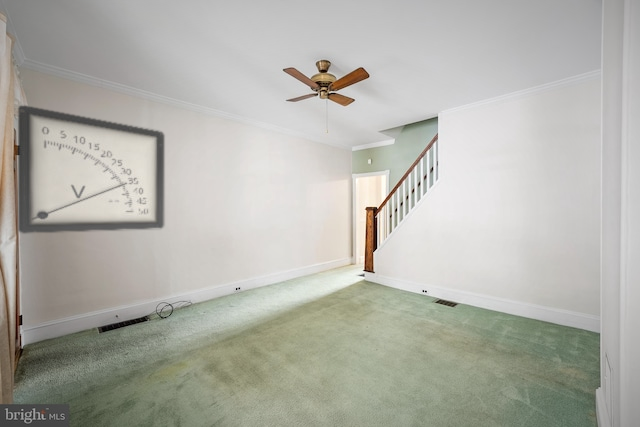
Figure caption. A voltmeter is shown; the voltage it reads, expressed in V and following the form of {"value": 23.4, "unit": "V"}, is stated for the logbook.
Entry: {"value": 35, "unit": "V"}
